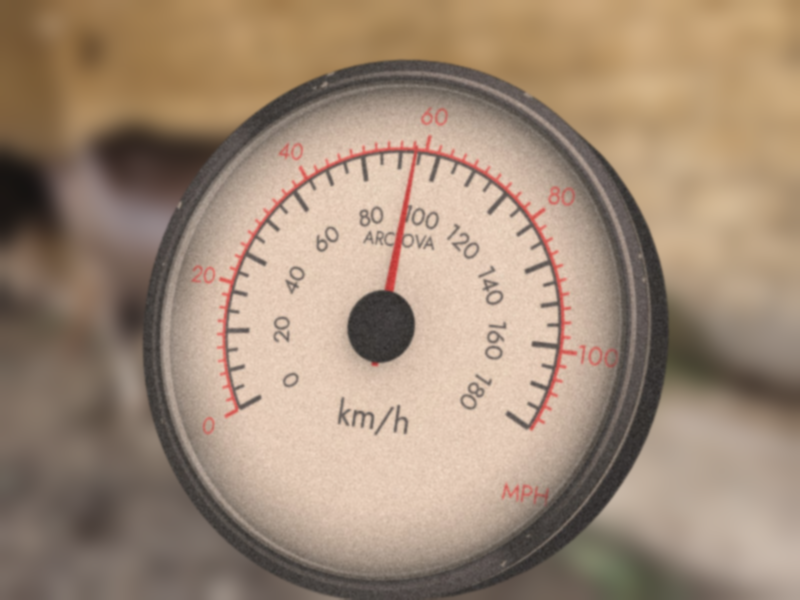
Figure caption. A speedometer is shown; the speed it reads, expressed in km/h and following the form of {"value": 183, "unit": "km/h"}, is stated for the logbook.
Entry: {"value": 95, "unit": "km/h"}
